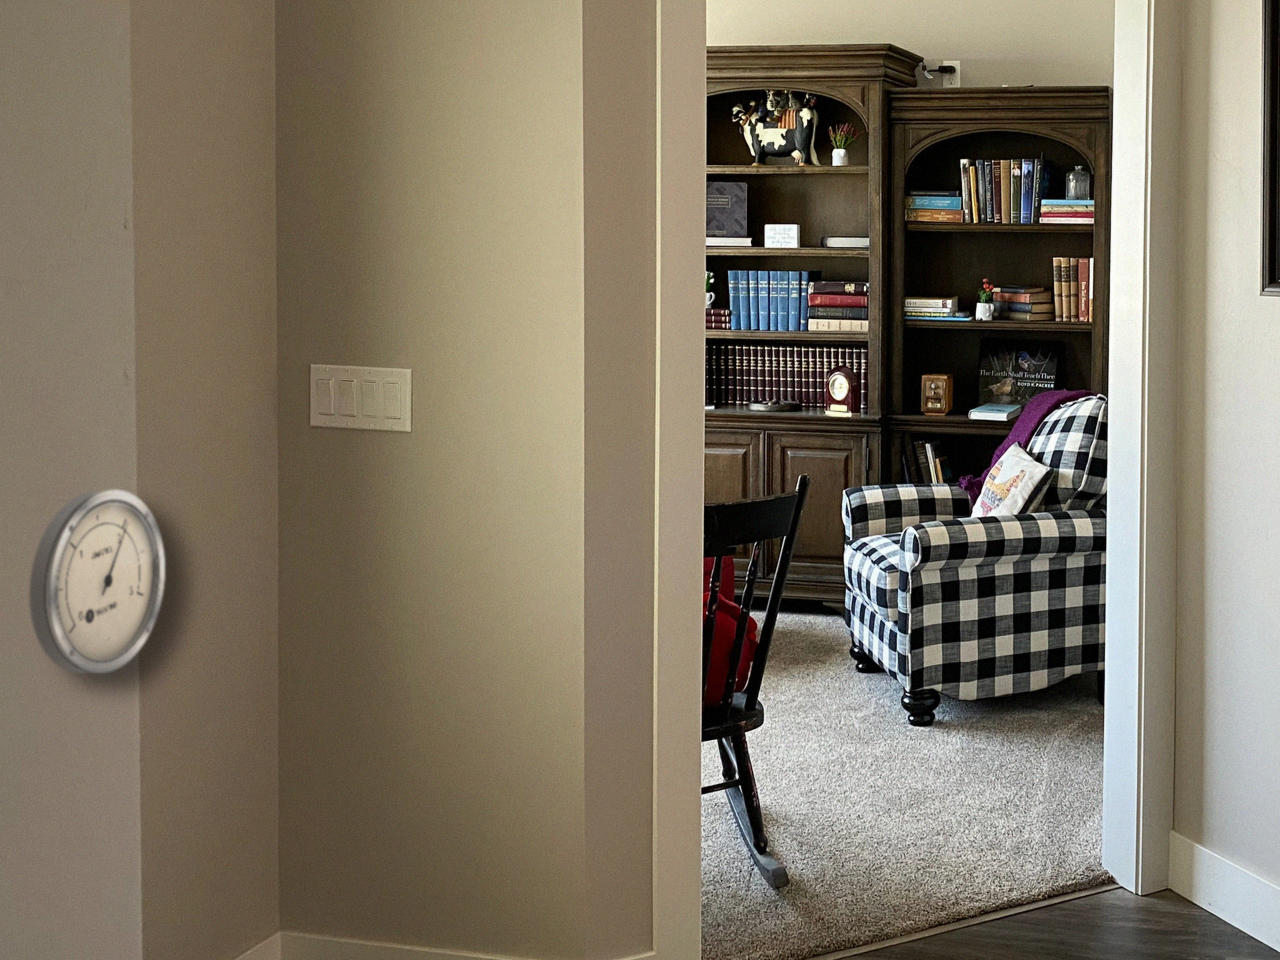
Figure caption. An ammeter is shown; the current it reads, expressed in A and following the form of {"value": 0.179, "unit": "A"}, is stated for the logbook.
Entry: {"value": 2, "unit": "A"}
